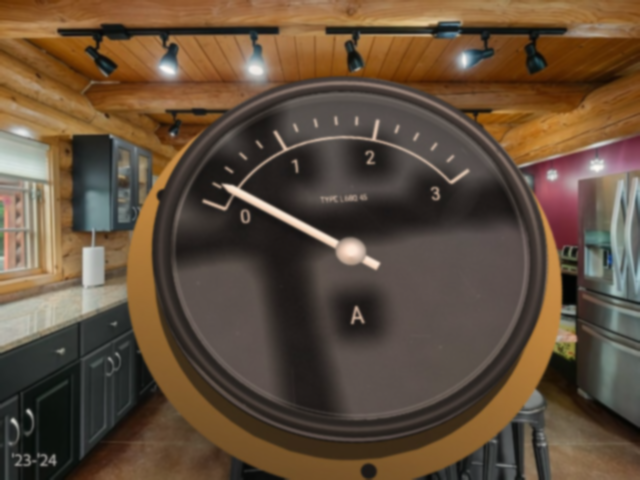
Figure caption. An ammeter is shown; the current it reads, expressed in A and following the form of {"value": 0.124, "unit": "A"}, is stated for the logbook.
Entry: {"value": 0.2, "unit": "A"}
